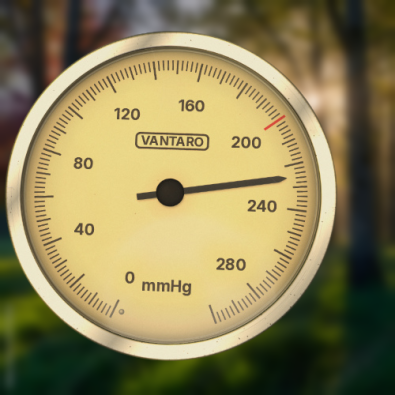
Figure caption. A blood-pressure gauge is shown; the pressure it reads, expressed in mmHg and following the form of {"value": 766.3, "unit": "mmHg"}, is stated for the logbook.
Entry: {"value": 226, "unit": "mmHg"}
